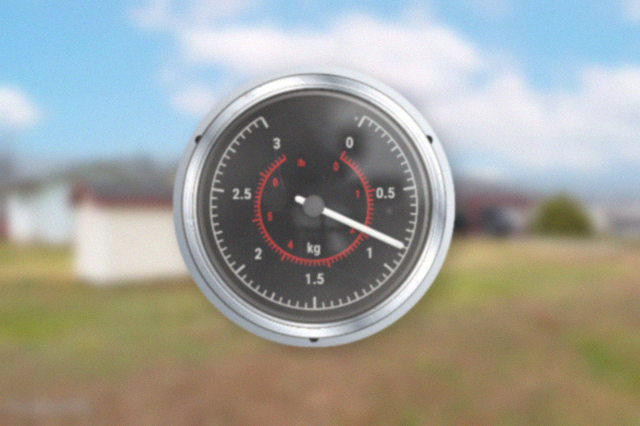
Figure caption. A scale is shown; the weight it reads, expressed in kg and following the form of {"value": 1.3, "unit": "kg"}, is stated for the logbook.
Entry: {"value": 0.85, "unit": "kg"}
